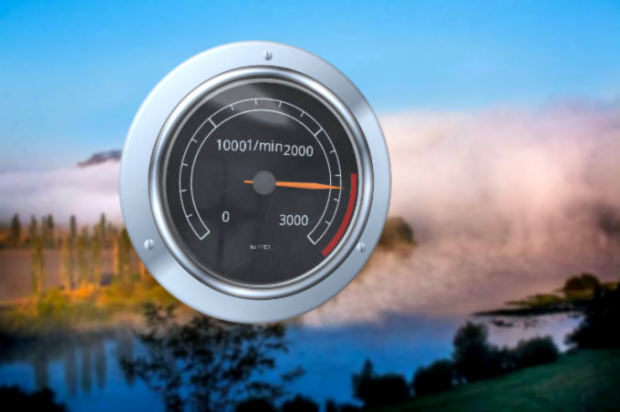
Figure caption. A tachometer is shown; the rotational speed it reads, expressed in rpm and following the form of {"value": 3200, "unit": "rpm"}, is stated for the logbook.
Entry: {"value": 2500, "unit": "rpm"}
